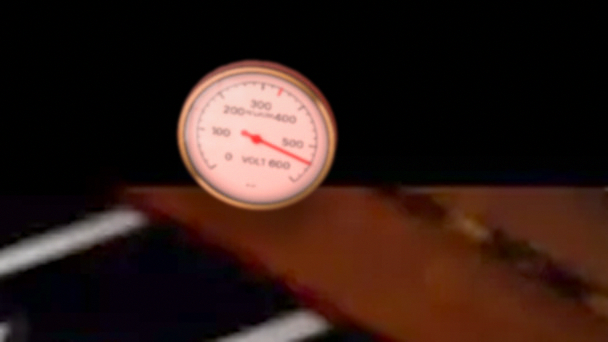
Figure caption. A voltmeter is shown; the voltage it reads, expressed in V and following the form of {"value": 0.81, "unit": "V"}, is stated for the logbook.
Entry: {"value": 540, "unit": "V"}
